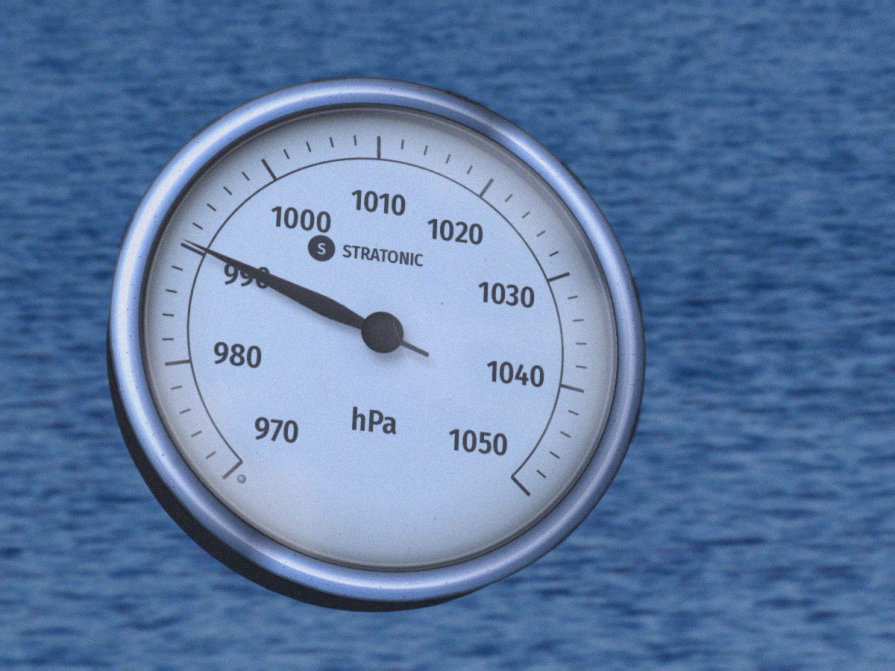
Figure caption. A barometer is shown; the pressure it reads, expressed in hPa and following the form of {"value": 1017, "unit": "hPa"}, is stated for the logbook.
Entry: {"value": 990, "unit": "hPa"}
